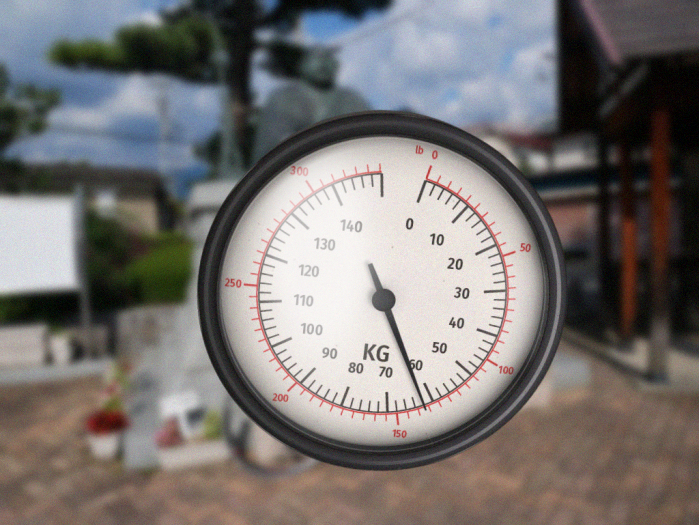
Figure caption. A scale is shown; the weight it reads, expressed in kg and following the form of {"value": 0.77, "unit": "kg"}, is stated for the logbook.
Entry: {"value": 62, "unit": "kg"}
